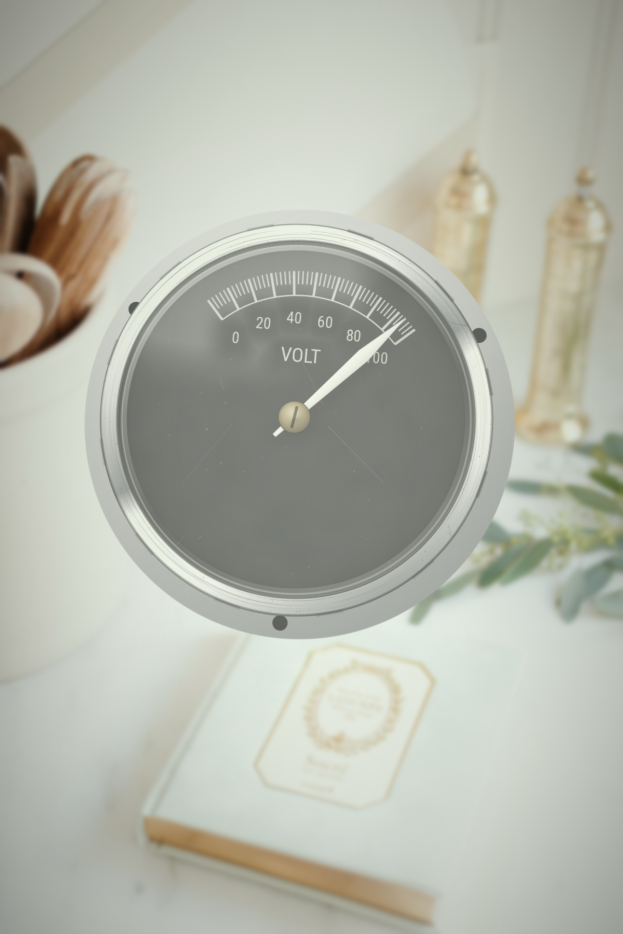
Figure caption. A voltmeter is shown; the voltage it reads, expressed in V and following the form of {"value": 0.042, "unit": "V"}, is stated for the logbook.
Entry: {"value": 94, "unit": "V"}
